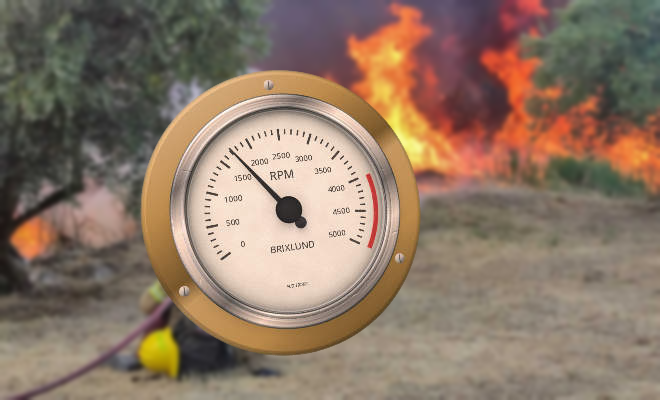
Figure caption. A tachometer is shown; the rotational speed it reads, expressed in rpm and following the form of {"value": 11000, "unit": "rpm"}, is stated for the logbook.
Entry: {"value": 1700, "unit": "rpm"}
